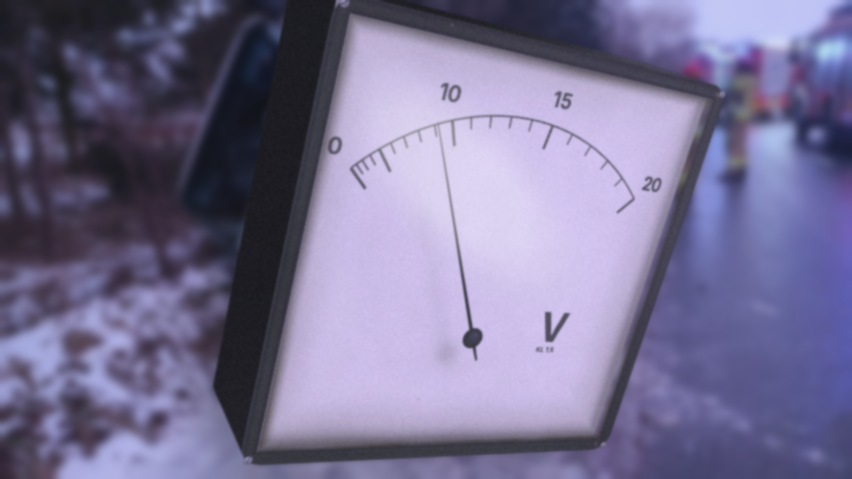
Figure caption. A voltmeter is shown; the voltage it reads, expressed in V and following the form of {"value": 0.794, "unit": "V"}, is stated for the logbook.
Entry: {"value": 9, "unit": "V"}
